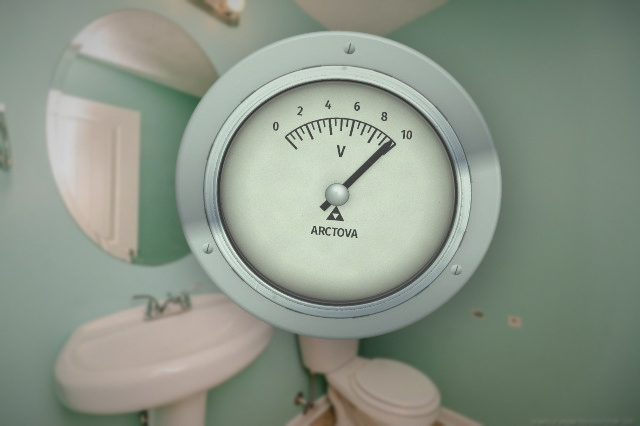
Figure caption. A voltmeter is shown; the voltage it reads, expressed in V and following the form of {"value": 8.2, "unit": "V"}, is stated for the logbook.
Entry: {"value": 9.5, "unit": "V"}
